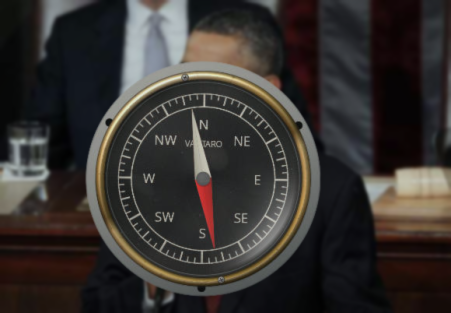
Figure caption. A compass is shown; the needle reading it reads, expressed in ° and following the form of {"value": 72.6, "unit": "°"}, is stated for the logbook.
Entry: {"value": 170, "unit": "°"}
